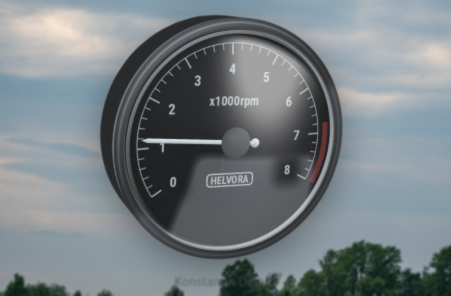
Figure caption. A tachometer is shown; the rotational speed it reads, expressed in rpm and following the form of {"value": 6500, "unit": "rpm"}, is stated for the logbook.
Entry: {"value": 1200, "unit": "rpm"}
